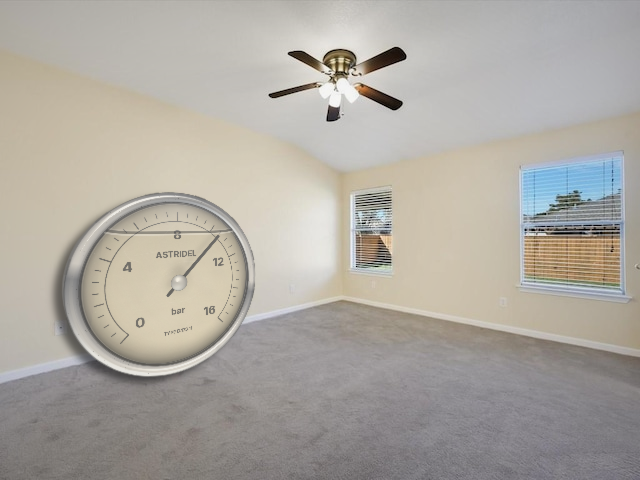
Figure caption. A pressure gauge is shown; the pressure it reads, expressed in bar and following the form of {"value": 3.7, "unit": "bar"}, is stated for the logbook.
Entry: {"value": 10.5, "unit": "bar"}
